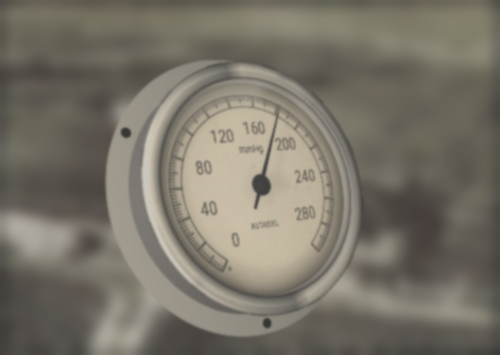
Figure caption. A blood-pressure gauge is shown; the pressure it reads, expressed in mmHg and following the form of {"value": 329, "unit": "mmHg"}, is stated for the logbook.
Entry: {"value": 180, "unit": "mmHg"}
